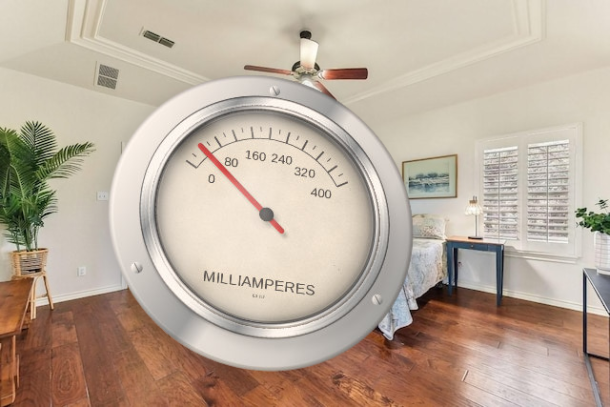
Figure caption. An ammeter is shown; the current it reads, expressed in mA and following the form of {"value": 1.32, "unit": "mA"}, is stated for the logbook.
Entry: {"value": 40, "unit": "mA"}
